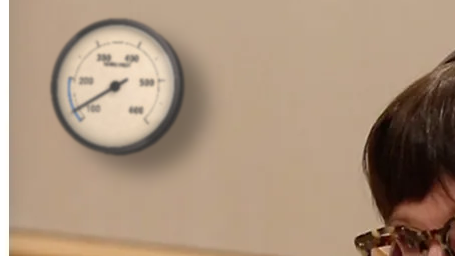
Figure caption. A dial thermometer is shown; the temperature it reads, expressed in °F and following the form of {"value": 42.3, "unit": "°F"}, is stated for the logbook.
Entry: {"value": 125, "unit": "°F"}
